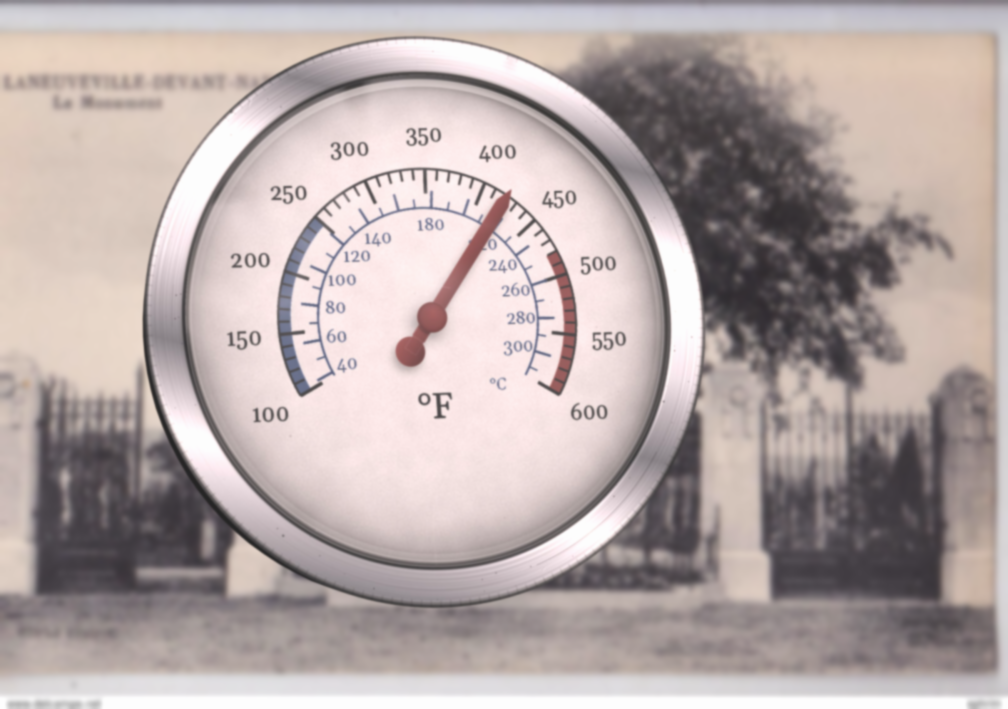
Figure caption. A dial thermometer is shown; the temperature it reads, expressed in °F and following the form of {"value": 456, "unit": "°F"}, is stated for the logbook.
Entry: {"value": 420, "unit": "°F"}
